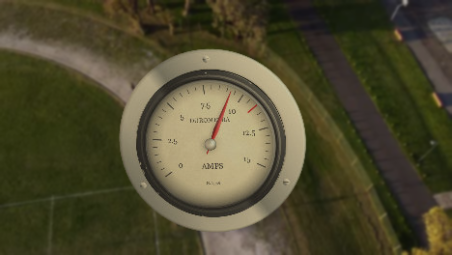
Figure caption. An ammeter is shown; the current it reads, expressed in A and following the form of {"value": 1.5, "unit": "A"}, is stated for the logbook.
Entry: {"value": 9.25, "unit": "A"}
